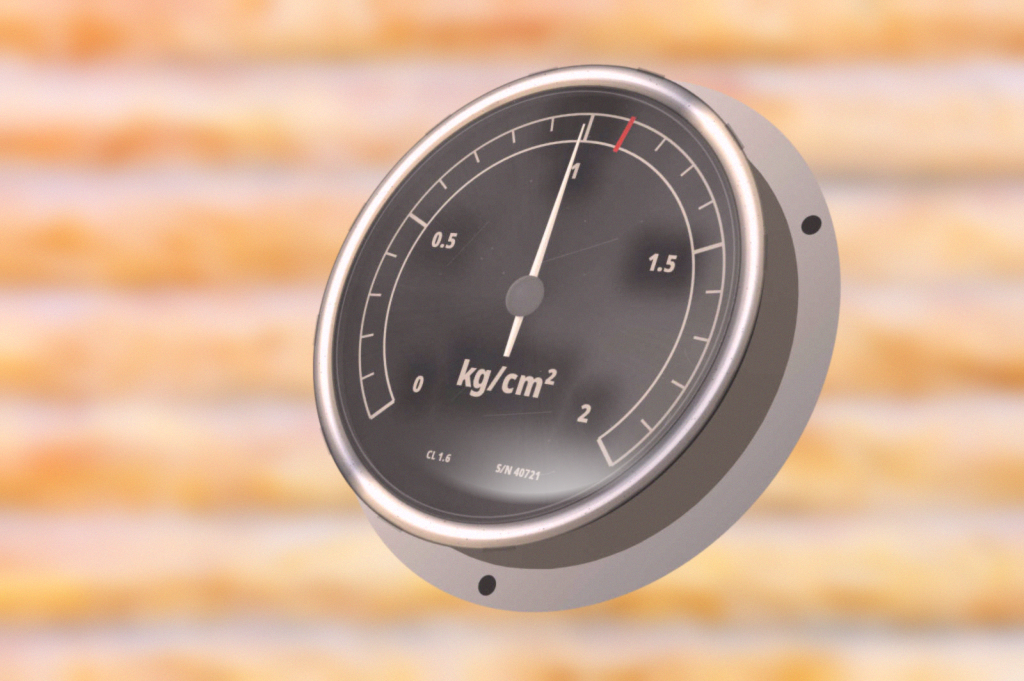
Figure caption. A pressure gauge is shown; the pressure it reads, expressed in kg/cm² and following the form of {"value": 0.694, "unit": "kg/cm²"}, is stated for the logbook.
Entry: {"value": 1, "unit": "kg/cm²"}
